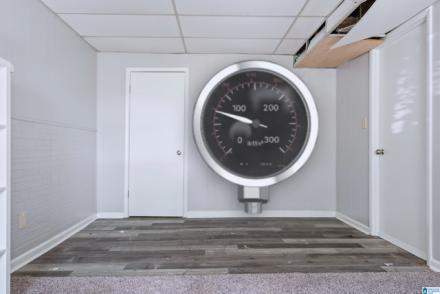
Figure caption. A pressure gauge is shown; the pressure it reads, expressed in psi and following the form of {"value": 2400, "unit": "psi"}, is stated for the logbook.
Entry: {"value": 70, "unit": "psi"}
